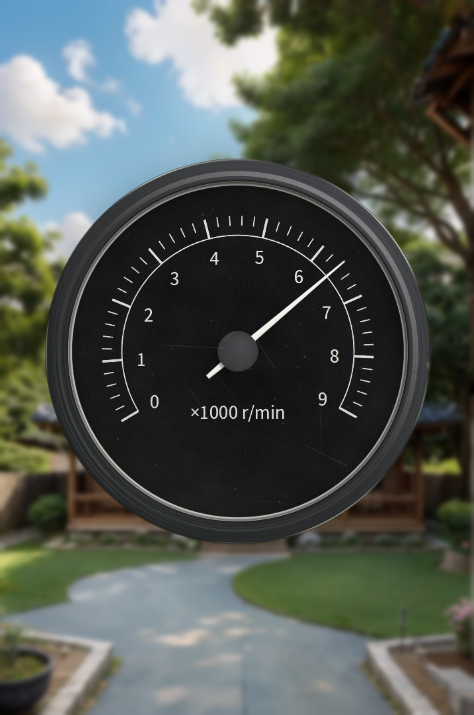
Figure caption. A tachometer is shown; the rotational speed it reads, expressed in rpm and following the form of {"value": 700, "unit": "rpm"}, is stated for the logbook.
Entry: {"value": 6400, "unit": "rpm"}
